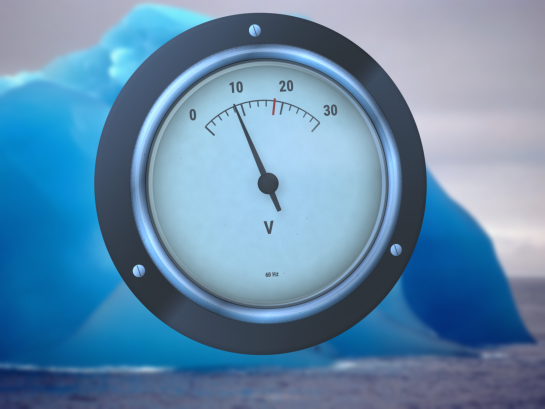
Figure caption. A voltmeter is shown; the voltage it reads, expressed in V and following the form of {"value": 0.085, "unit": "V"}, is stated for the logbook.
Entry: {"value": 8, "unit": "V"}
